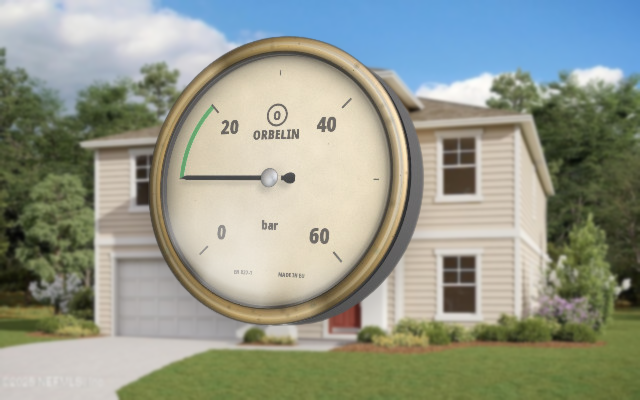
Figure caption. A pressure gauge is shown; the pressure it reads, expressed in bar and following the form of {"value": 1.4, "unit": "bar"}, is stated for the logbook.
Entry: {"value": 10, "unit": "bar"}
